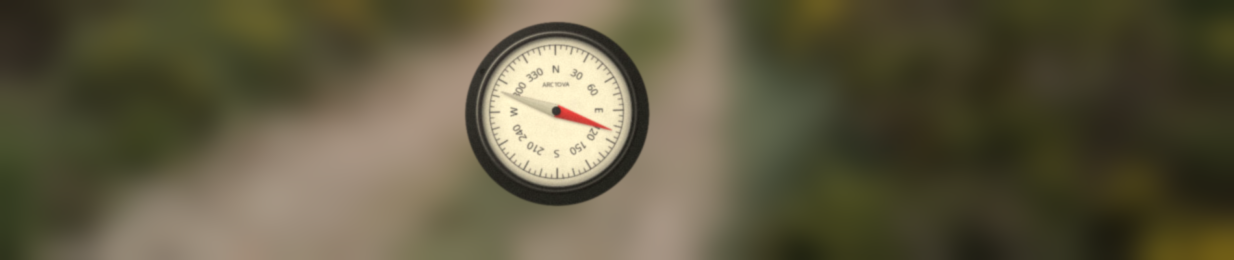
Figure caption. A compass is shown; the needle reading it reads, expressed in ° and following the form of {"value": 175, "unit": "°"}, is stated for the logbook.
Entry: {"value": 110, "unit": "°"}
